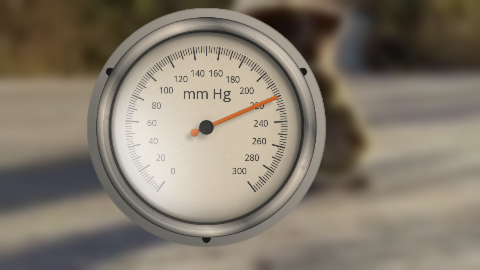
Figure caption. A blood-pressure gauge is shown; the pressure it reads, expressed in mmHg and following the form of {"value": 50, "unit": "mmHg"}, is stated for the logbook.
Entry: {"value": 220, "unit": "mmHg"}
